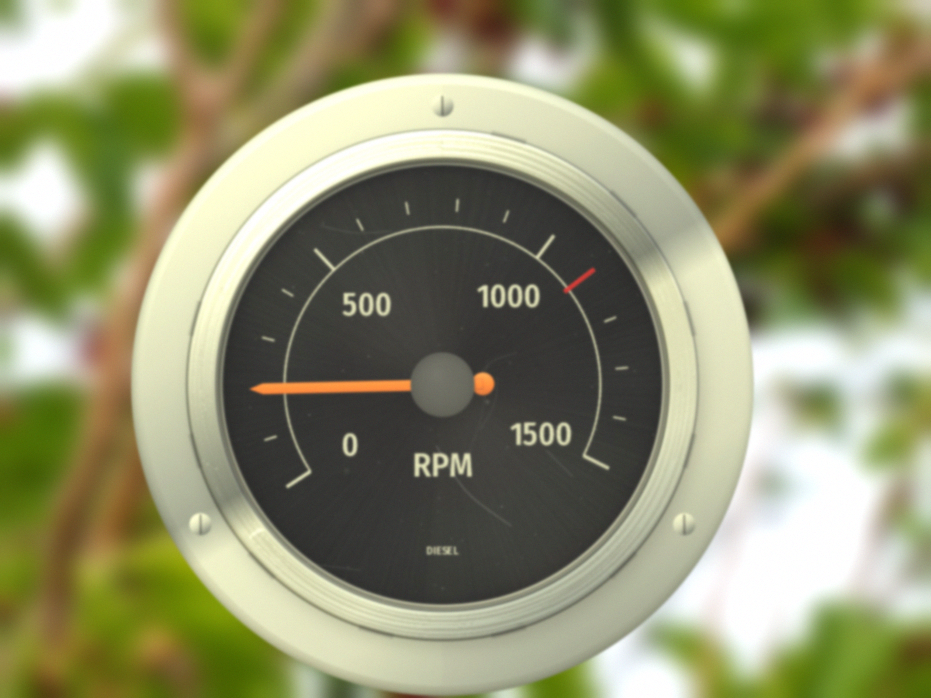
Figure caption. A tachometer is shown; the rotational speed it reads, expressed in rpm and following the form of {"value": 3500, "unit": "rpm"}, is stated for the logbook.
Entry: {"value": 200, "unit": "rpm"}
